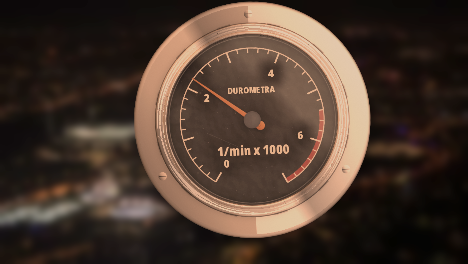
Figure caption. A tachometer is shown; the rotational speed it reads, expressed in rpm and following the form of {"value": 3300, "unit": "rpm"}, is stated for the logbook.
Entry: {"value": 2200, "unit": "rpm"}
